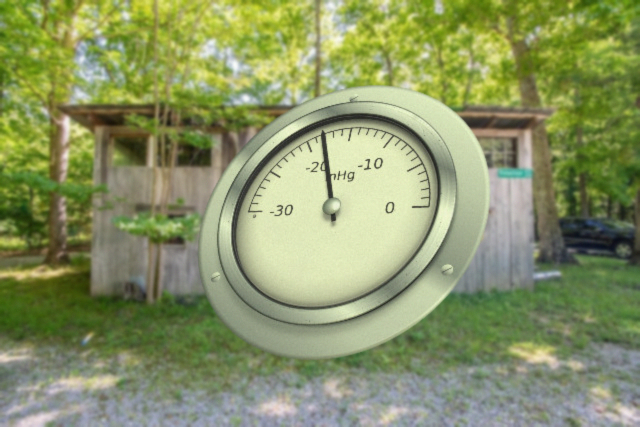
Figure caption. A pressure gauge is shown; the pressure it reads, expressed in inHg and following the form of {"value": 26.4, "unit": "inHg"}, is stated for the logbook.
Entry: {"value": -18, "unit": "inHg"}
